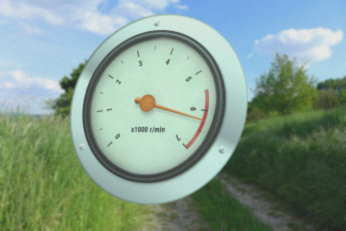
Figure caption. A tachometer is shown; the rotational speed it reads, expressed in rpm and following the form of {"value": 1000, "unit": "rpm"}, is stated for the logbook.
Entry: {"value": 6250, "unit": "rpm"}
